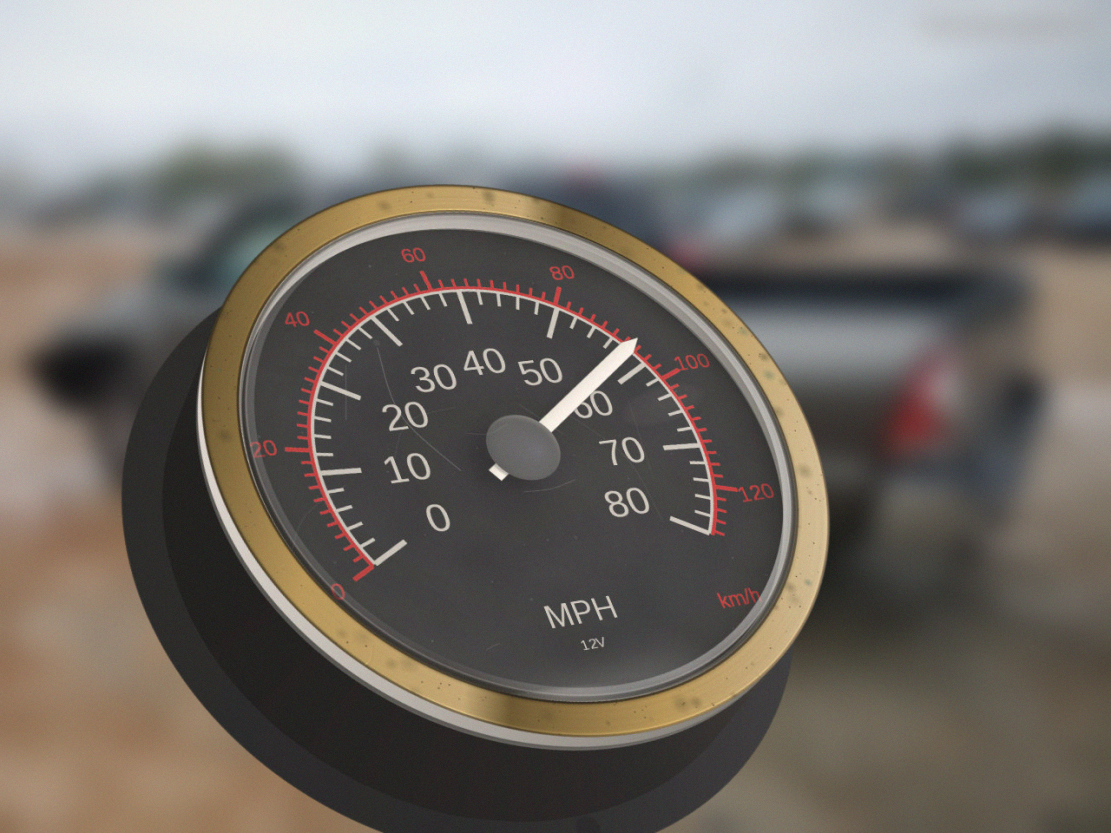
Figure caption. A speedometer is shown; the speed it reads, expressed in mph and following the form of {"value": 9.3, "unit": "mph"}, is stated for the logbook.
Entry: {"value": 58, "unit": "mph"}
